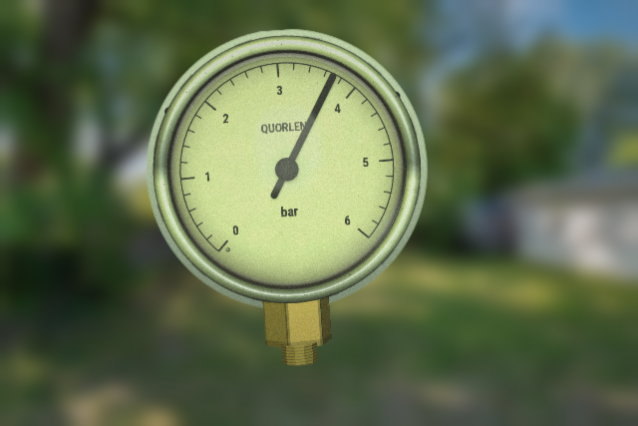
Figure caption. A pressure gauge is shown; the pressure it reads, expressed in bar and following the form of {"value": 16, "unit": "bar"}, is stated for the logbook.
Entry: {"value": 3.7, "unit": "bar"}
